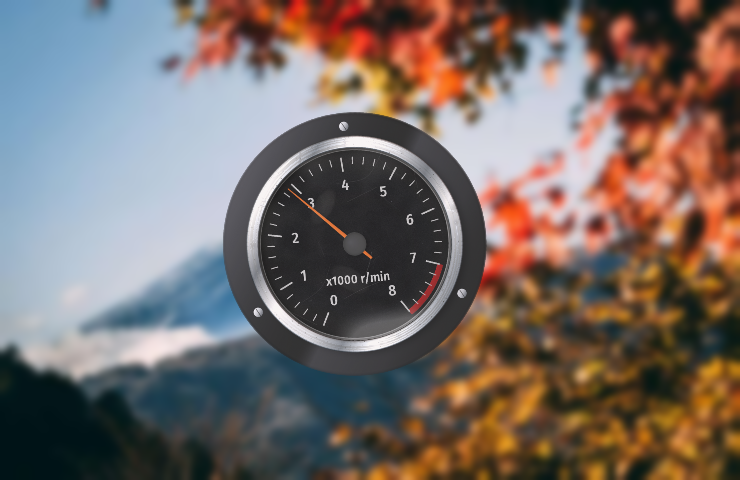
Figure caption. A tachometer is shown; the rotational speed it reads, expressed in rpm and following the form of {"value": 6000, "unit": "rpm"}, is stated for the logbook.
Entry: {"value": 2900, "unit": "rpm"}
